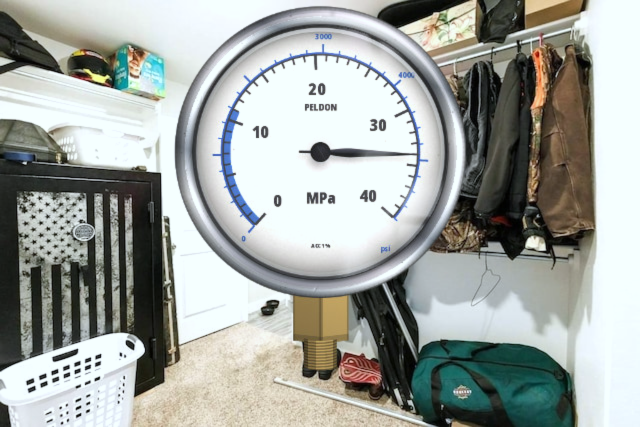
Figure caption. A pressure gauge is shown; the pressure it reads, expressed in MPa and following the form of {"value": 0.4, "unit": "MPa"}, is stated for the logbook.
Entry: {"value": 34, "unit": "MPa"}
